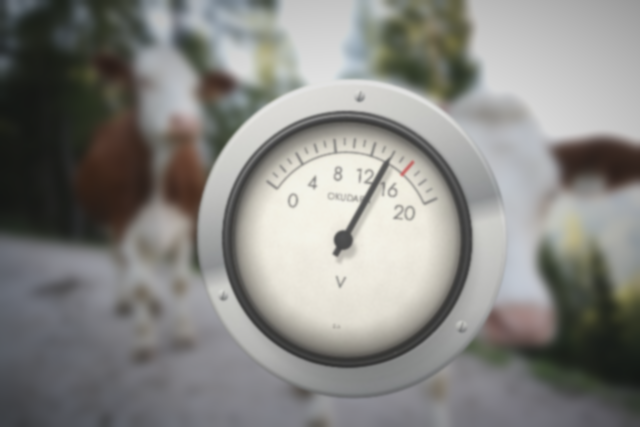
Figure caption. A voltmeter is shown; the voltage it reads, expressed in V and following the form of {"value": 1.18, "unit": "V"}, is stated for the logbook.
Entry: {"value": 14, "unit": "V"}
